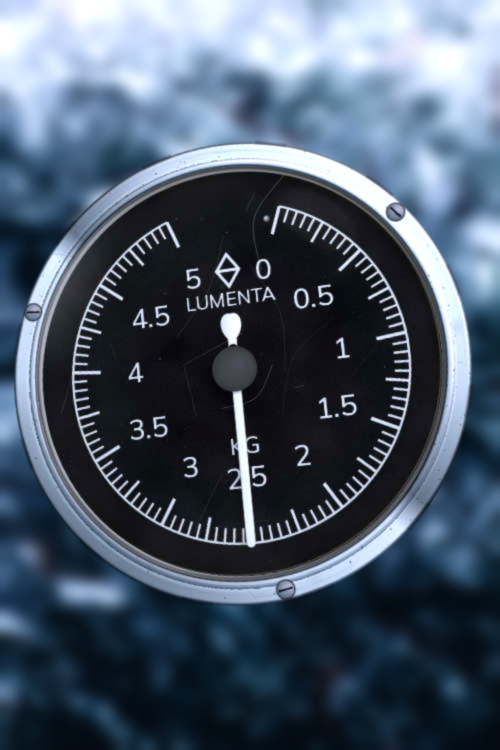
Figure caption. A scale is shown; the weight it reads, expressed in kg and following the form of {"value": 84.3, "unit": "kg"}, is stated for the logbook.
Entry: {"value": 2.5, "unit": "kg"}
